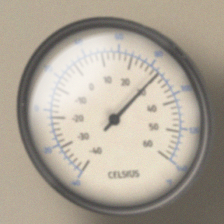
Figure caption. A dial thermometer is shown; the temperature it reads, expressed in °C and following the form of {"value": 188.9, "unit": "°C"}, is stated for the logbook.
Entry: {"value": 30, "unit": "°C"}
